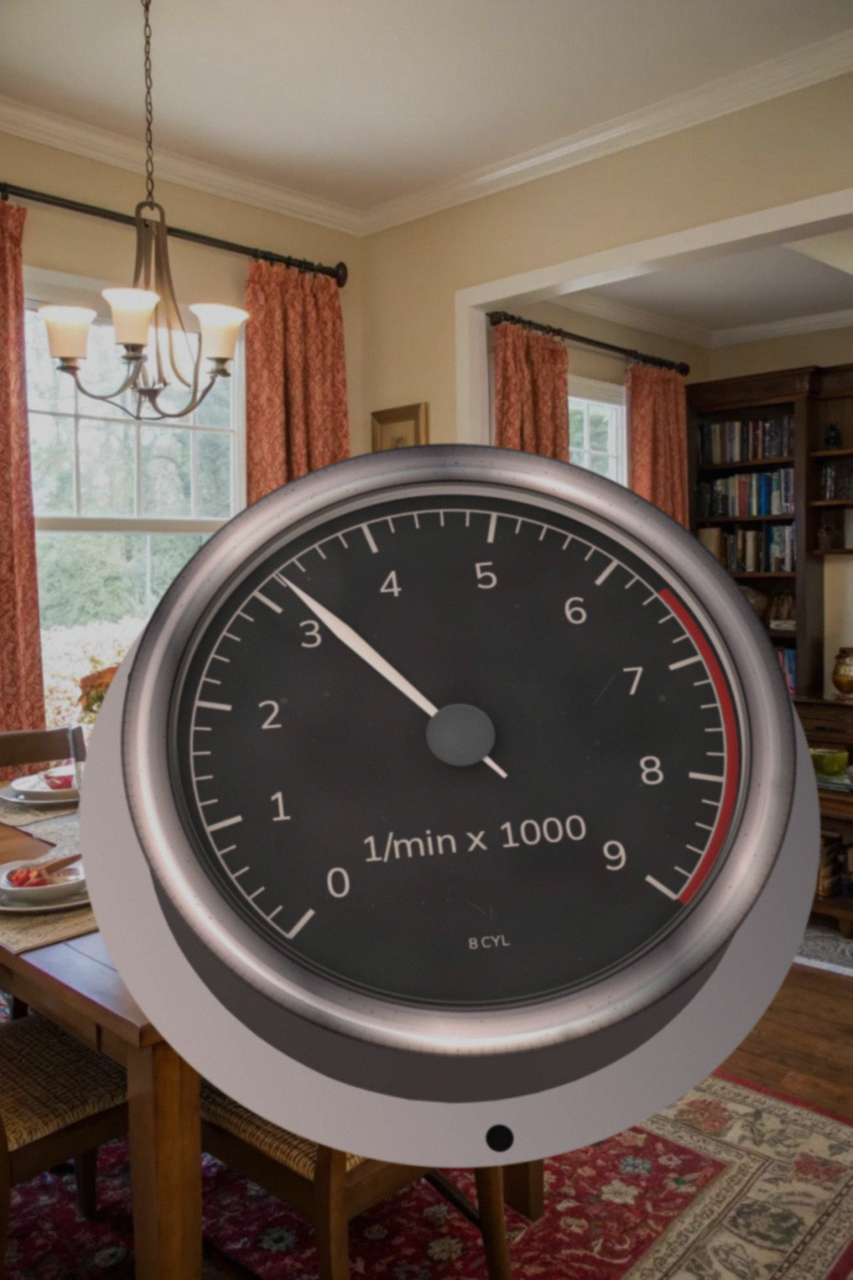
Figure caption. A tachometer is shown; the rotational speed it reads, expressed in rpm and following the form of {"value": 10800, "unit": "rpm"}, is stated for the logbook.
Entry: {"value": 3200, "unit": "rpm"}
